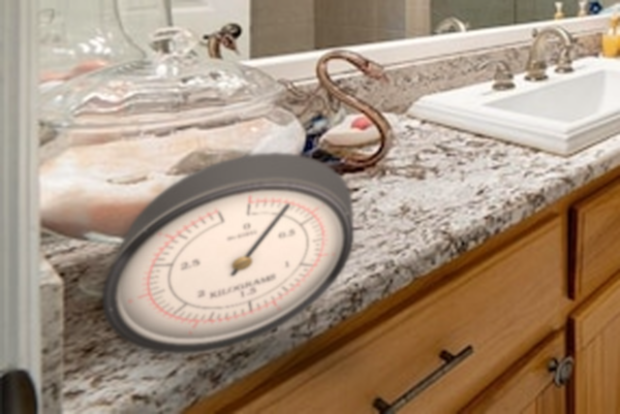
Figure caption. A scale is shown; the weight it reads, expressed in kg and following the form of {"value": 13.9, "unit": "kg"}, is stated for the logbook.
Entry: {"value": 0.25, "unit": "kg"}
